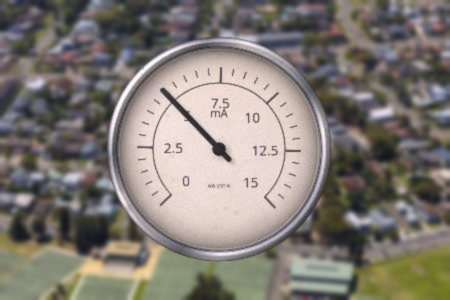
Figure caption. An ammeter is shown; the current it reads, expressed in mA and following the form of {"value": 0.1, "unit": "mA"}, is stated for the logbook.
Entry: {"value": 5, "unit": "mA"}
